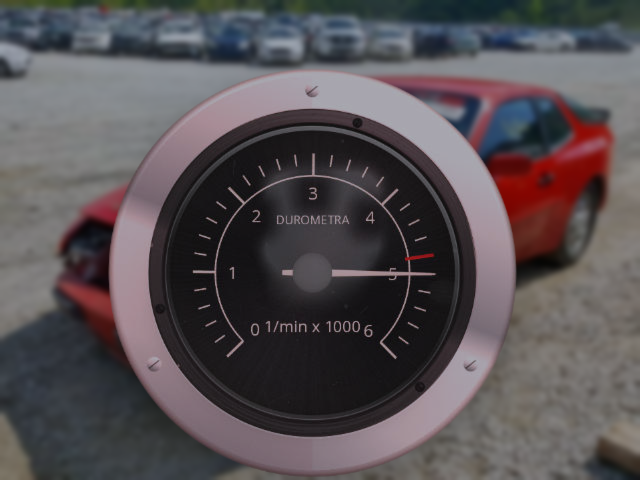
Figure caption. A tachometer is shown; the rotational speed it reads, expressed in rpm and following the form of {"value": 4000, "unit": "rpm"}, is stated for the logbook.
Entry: {"value": 5000, "unit": "rpm"}
